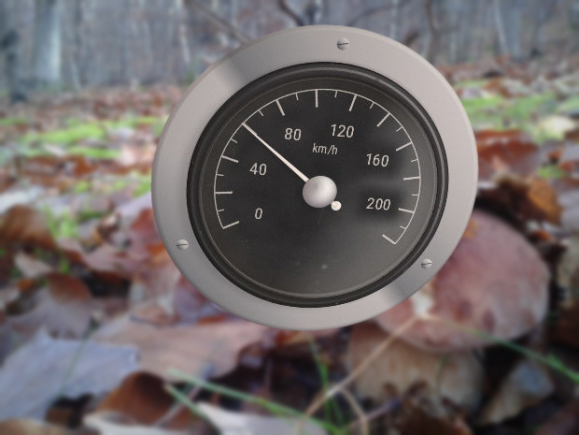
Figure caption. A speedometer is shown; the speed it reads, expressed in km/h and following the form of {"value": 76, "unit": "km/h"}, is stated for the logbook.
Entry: {"value": 60, "unit": "km/h"}
